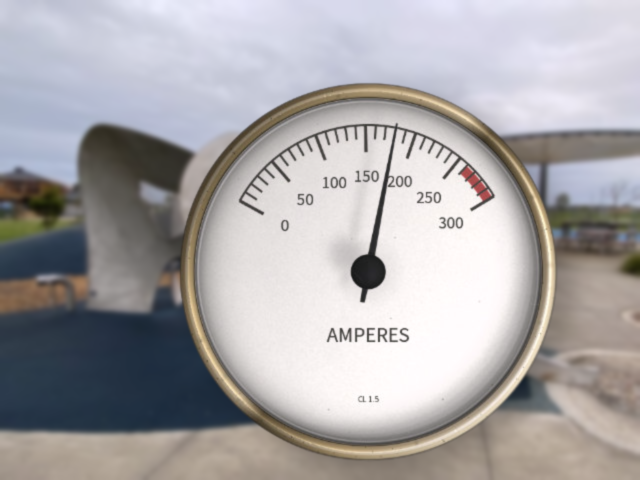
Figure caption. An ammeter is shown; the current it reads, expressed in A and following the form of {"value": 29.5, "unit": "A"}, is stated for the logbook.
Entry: {"value": 180, "unit": "A"}
